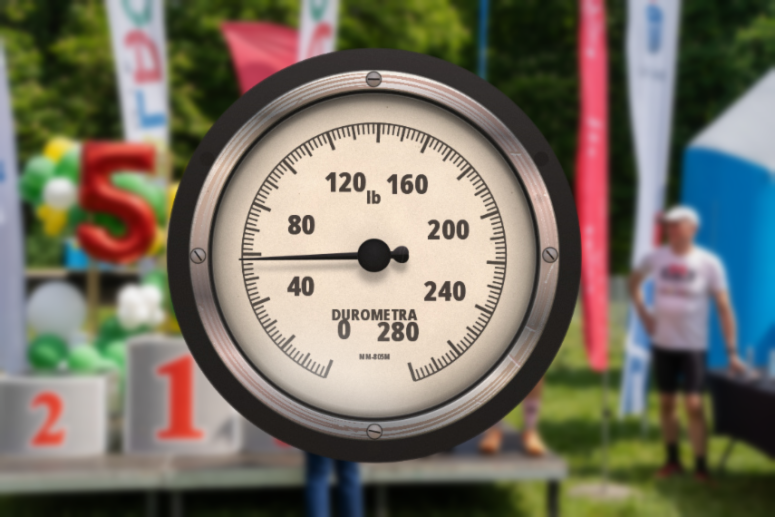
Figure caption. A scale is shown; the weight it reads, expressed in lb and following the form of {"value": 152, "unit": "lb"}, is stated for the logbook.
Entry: {"value": 58, "unit": "lb"}
